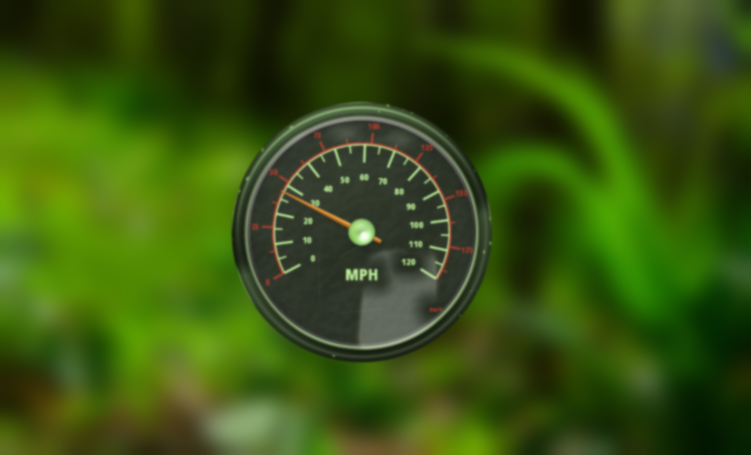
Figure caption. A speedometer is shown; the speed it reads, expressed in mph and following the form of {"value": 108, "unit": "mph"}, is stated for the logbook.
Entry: {"value": 27.5, "unit": "mph"}
